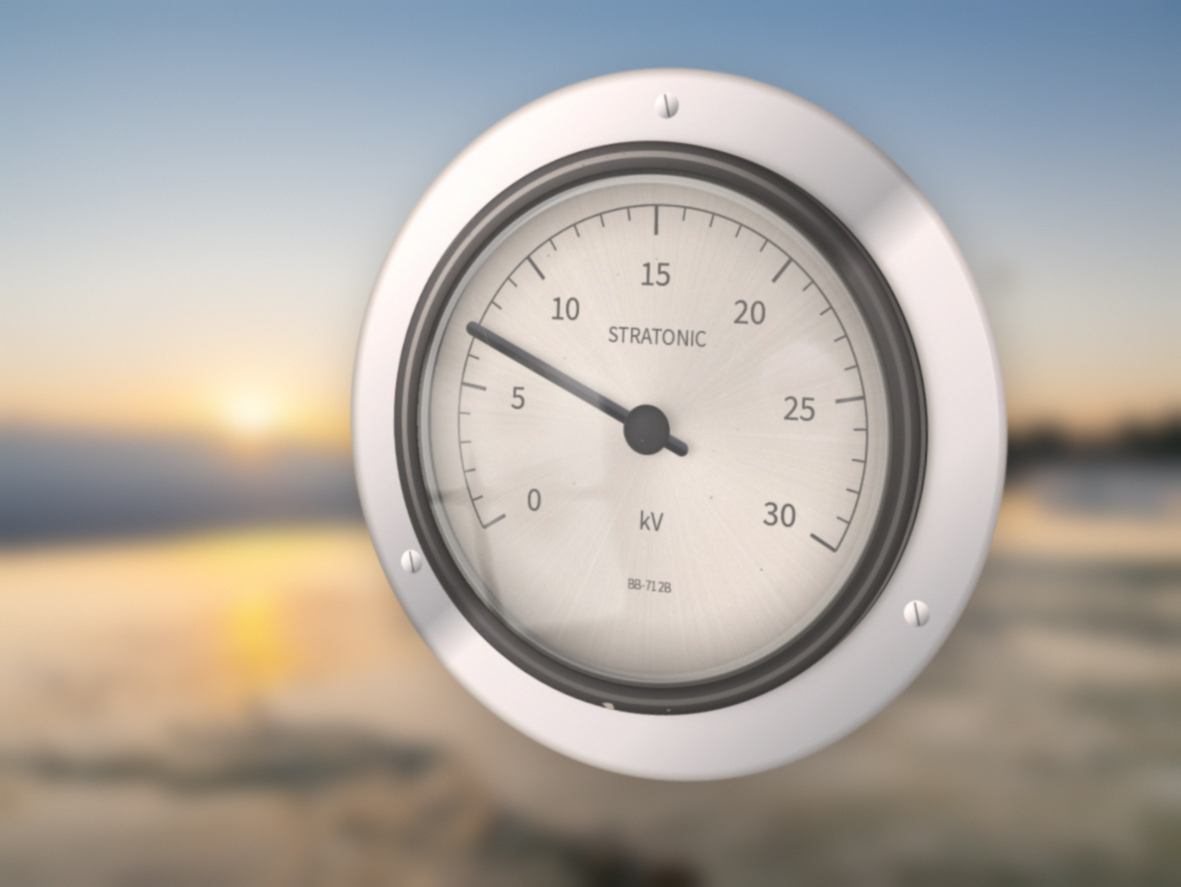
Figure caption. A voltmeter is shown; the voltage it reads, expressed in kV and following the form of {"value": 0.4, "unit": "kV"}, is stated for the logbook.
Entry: {"value": 7, "unit": "kV"}
